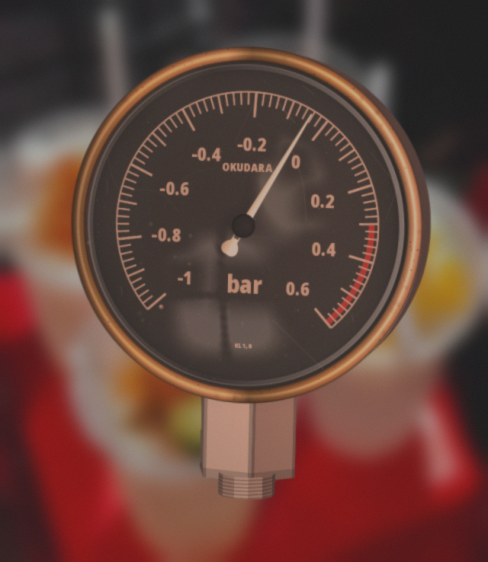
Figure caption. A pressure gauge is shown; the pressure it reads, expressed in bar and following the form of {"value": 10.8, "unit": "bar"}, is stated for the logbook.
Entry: {"value": -0.04, "unit": "bar"}
